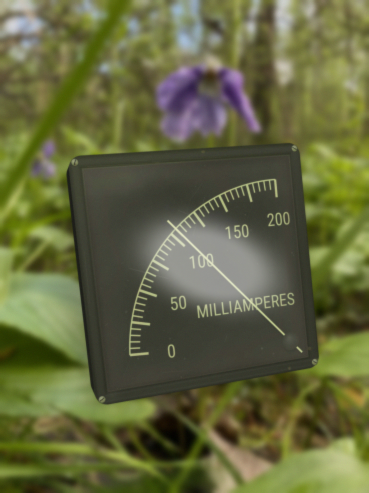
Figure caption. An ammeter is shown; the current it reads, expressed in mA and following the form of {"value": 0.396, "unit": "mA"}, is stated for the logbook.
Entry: {"value": 105, "unit": "mA"}
